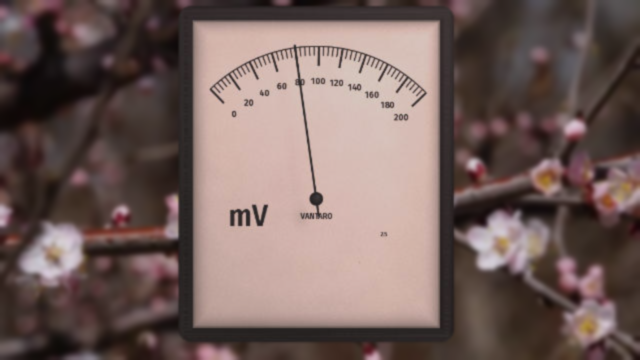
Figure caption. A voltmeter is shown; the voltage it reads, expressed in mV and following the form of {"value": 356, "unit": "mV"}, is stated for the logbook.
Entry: {"value": 80, "unit": "mV"}
